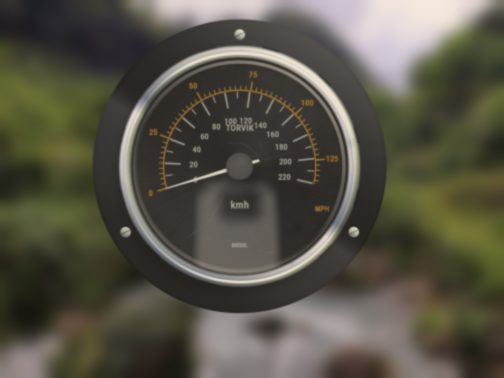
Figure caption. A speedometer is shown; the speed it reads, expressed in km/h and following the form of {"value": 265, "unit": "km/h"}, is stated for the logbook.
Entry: {"value": 0, "unit": "km/h"}
